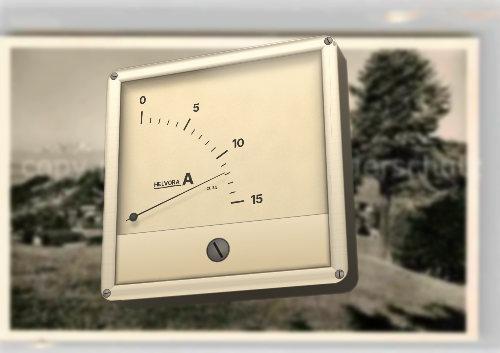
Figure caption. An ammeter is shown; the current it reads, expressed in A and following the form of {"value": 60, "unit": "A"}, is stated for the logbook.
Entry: {"value": 12, "unit": "A"}
